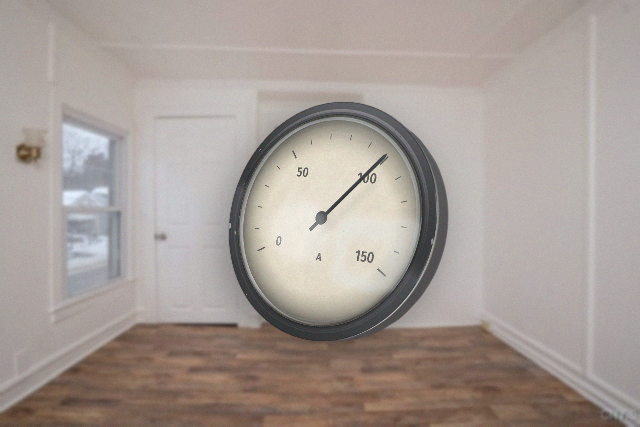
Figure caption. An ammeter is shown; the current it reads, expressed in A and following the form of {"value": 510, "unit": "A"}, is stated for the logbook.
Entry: {"value": 100, "unit": "A"}
